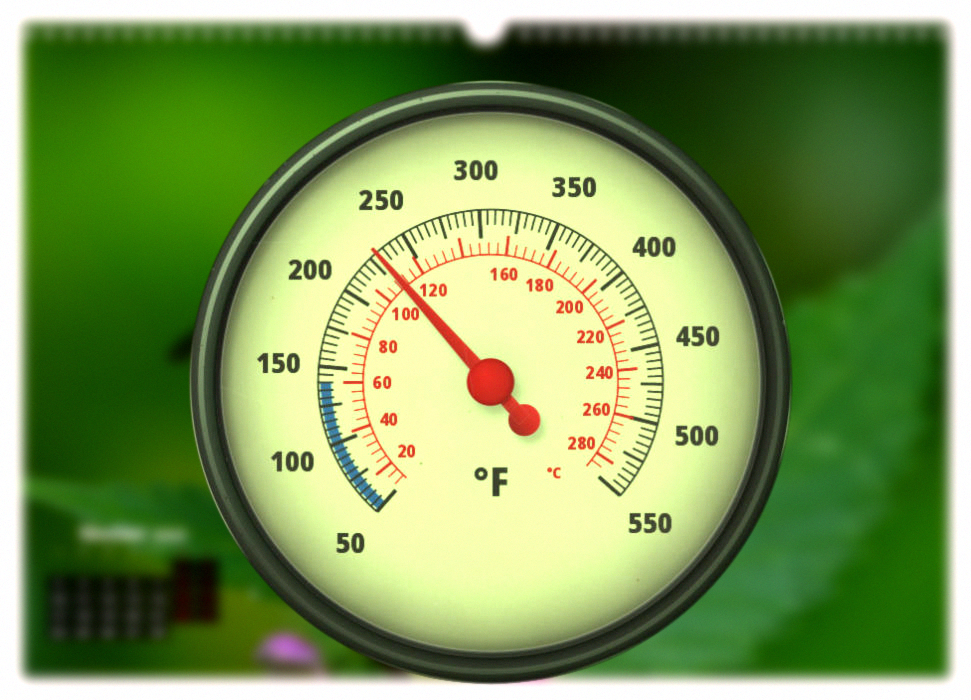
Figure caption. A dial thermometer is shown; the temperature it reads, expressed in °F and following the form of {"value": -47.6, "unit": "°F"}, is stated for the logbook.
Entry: {"value": 230, "unit": "°F"}
